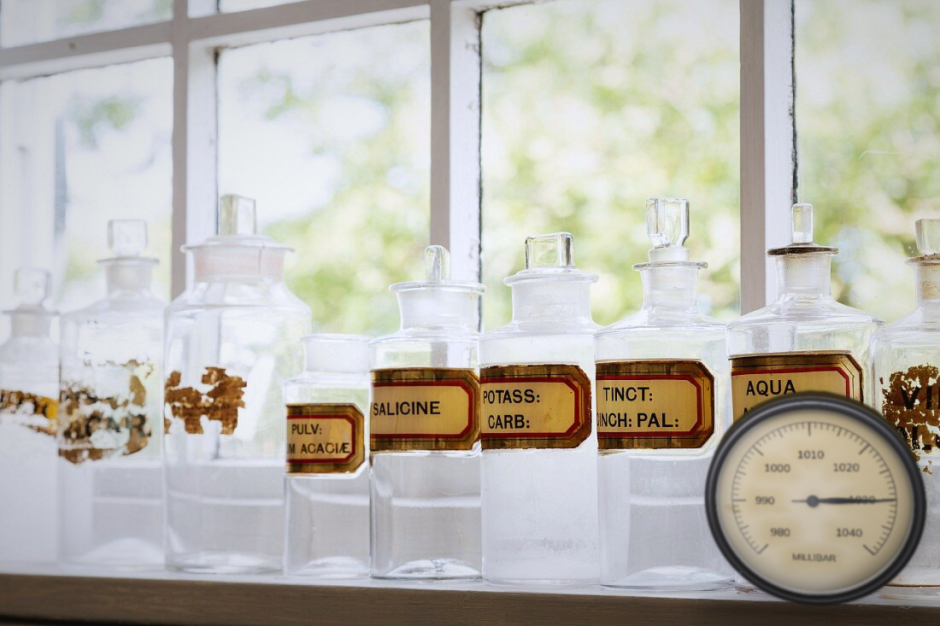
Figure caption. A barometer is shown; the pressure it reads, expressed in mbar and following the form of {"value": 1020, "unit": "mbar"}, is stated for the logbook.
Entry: {"value": 1030, "unit": "mbar"}
